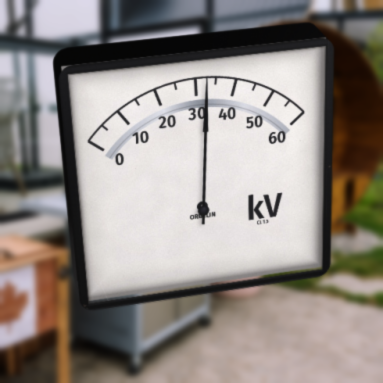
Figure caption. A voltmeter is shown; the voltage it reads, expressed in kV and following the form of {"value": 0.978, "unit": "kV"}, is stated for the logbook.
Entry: {"value": 32.5, "unit": "kV"}
